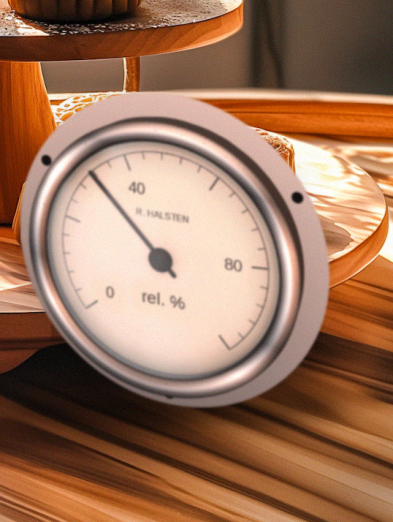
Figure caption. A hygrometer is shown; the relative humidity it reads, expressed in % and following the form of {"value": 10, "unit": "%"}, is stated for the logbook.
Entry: {"value": 32, "unit": "%"}
